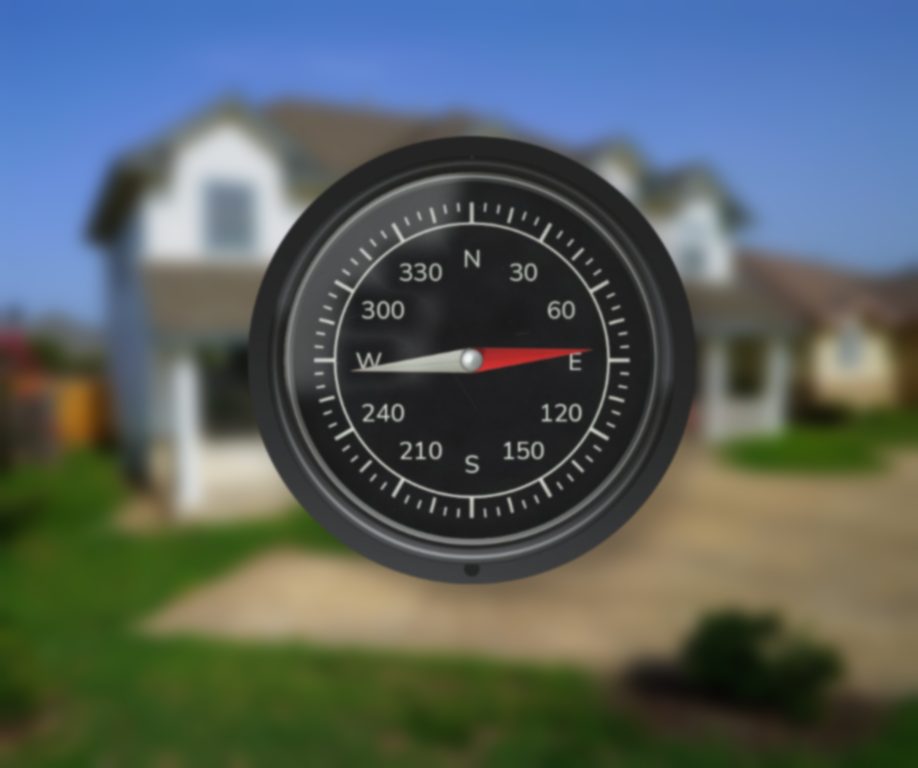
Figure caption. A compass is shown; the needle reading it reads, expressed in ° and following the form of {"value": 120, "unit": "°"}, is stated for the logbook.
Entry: {"value": 85, "unit": "°"}
